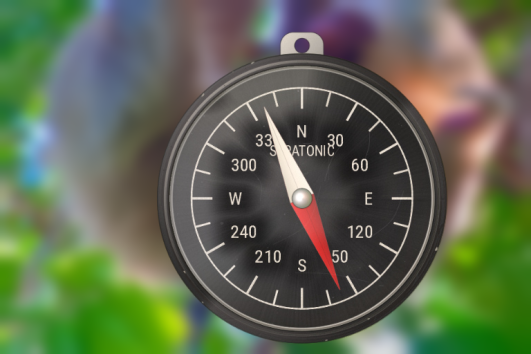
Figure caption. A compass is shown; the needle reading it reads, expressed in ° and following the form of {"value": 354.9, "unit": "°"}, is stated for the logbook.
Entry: {"value": 157.5, "unit": "°"}
